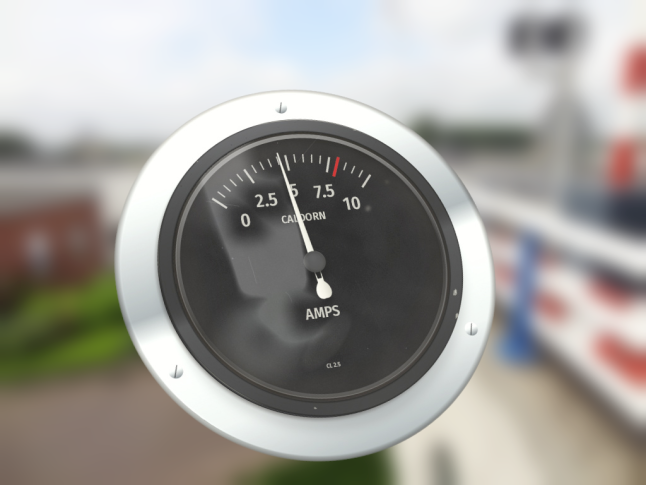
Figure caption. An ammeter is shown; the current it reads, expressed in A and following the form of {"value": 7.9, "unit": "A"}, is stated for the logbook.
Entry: {"value": 4.5, "unit": "A"}
